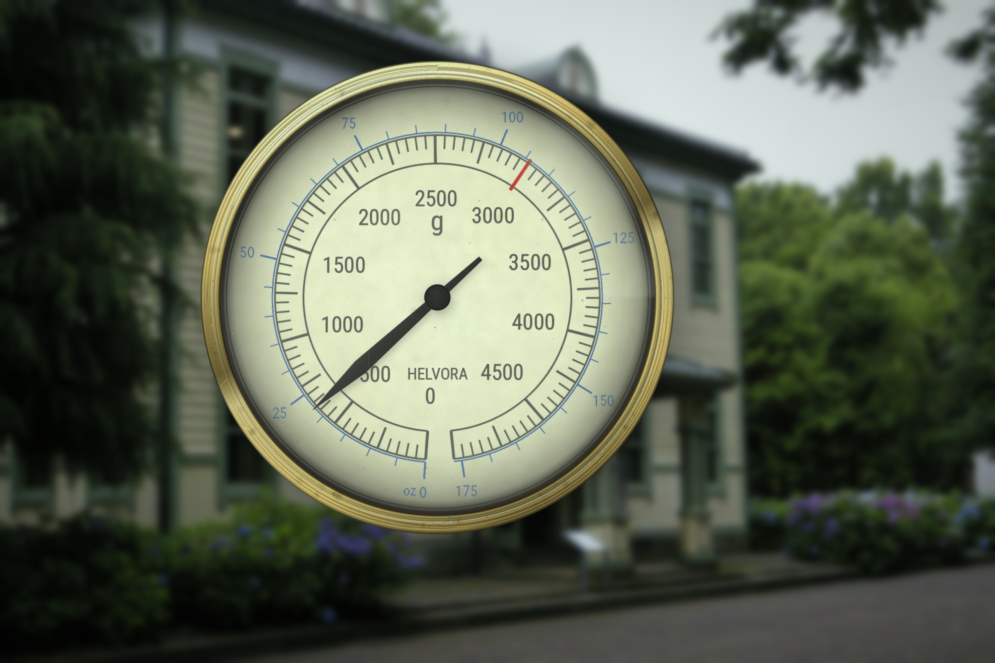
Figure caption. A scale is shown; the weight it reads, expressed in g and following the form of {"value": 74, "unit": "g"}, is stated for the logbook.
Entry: {"value": 625, "unit": "g"}
